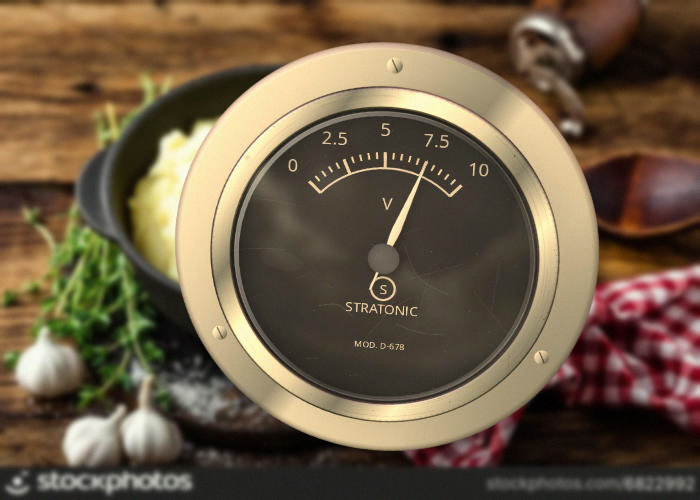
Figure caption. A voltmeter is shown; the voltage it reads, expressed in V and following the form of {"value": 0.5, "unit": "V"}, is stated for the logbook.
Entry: {"value": 7.5, "unit": "V"}
